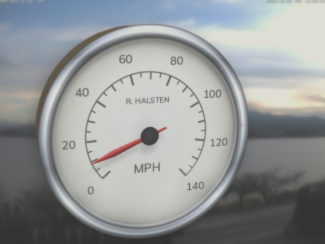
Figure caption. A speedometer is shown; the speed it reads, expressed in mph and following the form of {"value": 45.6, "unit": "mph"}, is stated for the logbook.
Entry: {"value": 10, "unit": "mph"}
